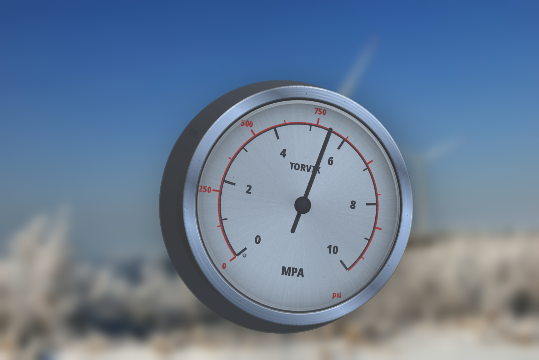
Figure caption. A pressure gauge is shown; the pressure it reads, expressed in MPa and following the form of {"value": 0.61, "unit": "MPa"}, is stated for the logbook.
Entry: {"value": 5.5, "unit": "MPa"}
